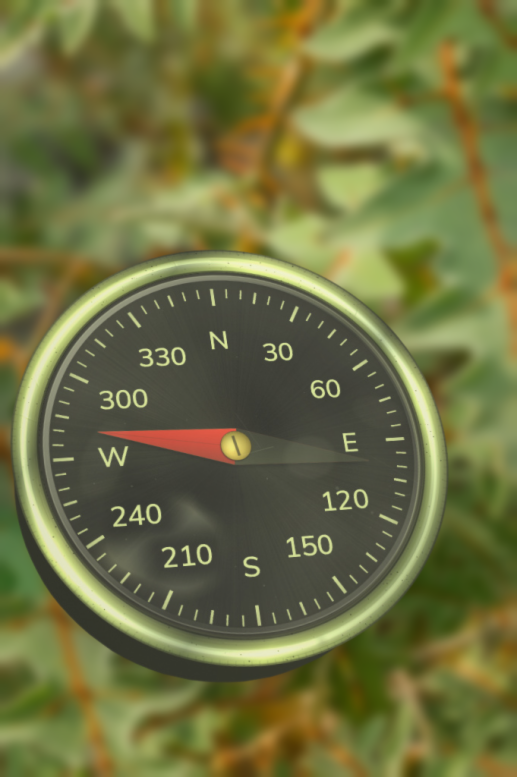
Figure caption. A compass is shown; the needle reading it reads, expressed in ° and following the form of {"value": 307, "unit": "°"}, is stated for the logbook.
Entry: {"value": 280, "unit": "°"}
